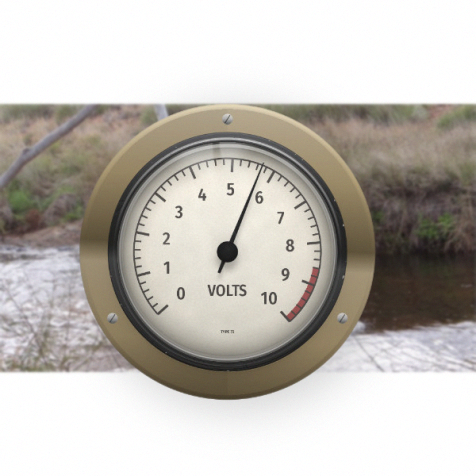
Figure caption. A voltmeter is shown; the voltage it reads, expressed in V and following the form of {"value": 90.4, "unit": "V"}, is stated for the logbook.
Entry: {"value": 5.7, "unit": "V"}
